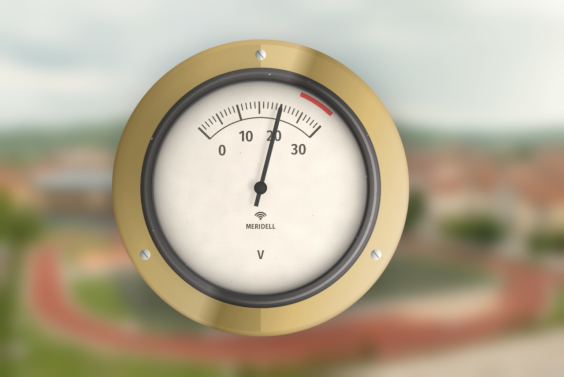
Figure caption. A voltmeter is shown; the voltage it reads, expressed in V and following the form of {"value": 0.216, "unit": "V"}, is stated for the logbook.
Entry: {"value": 20, "unit": "V"}
